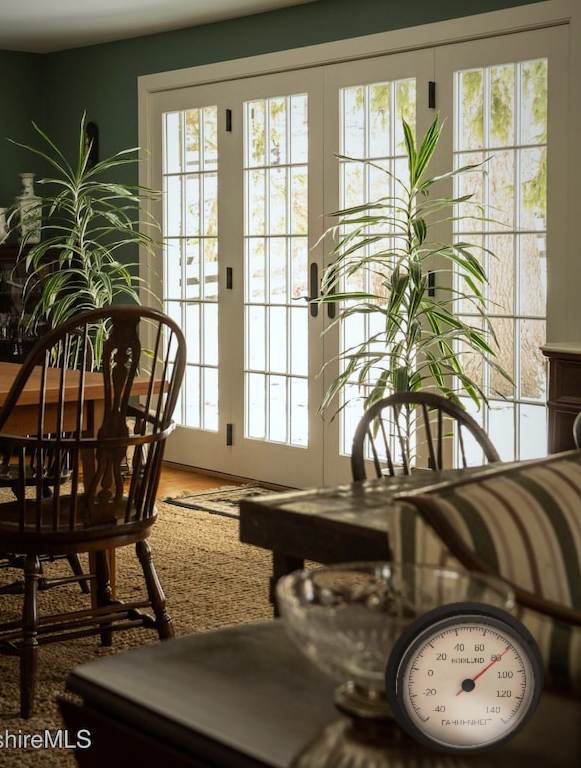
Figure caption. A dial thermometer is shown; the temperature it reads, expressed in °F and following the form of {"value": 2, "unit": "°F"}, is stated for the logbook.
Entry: {"value": 80, "unit": "°F"}
